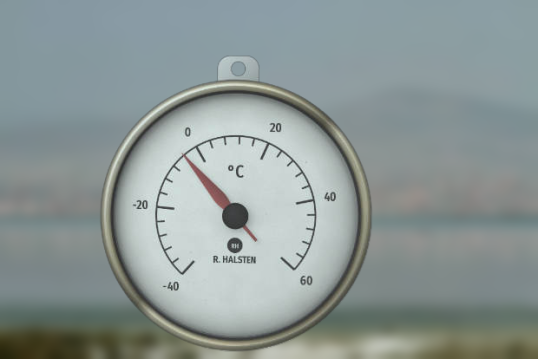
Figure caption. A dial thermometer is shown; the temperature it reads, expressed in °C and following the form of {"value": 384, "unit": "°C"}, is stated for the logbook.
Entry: {"value": -4, "unit": "°C"}
